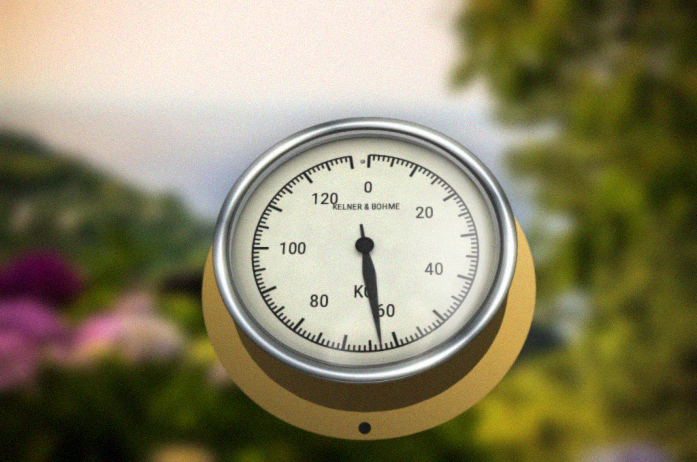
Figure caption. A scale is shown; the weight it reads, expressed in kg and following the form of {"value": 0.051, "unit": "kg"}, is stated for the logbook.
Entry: {"value": 63, "unit": "kg"}
